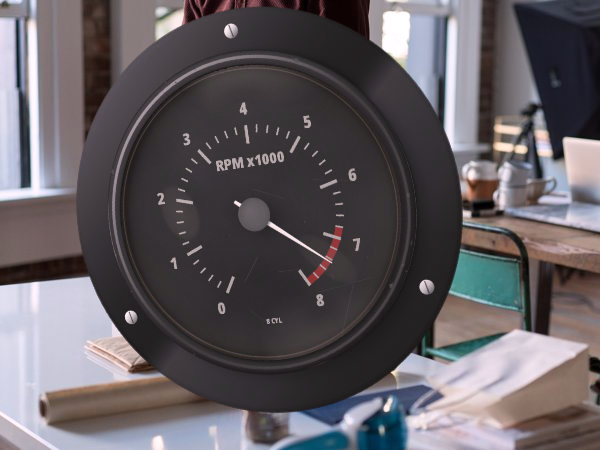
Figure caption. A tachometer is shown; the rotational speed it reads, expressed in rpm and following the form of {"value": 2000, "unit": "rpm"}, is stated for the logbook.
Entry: {"value": 7400, "unit": "rpm"}
